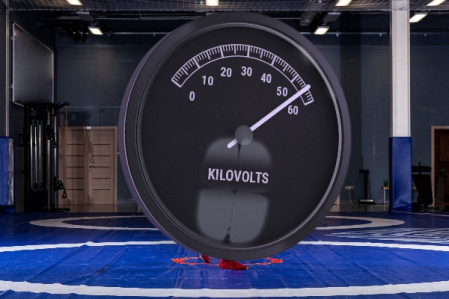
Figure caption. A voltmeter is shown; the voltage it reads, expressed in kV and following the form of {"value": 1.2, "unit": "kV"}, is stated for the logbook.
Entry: {"value": 55, "unit": "kV"}
